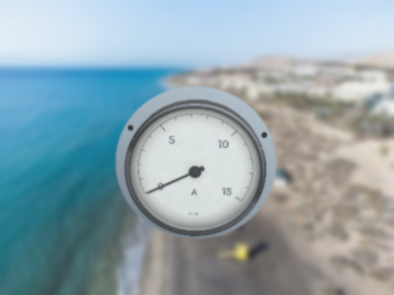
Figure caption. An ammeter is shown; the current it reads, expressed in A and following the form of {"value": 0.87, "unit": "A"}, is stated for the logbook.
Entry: {"value": 0, "unit": "A"}
